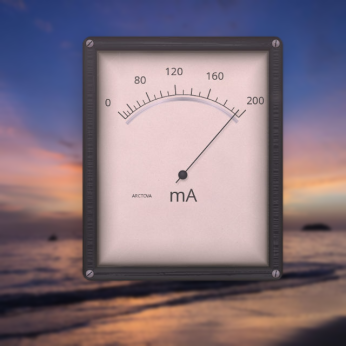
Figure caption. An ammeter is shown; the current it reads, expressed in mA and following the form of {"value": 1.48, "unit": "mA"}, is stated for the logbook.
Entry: {"value": 195, "unit": "mA"}
